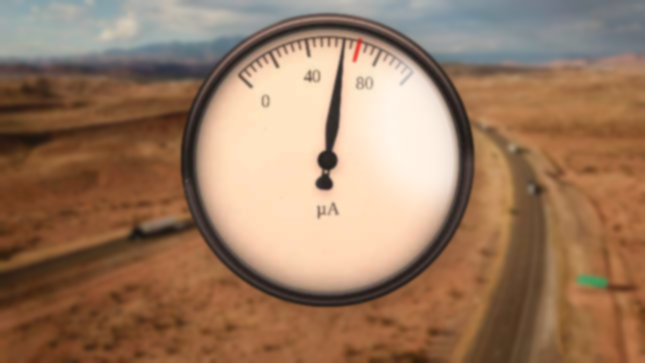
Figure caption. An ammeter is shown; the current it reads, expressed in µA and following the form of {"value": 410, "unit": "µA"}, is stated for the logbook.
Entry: {"value": 60, "unit": "µA"}
